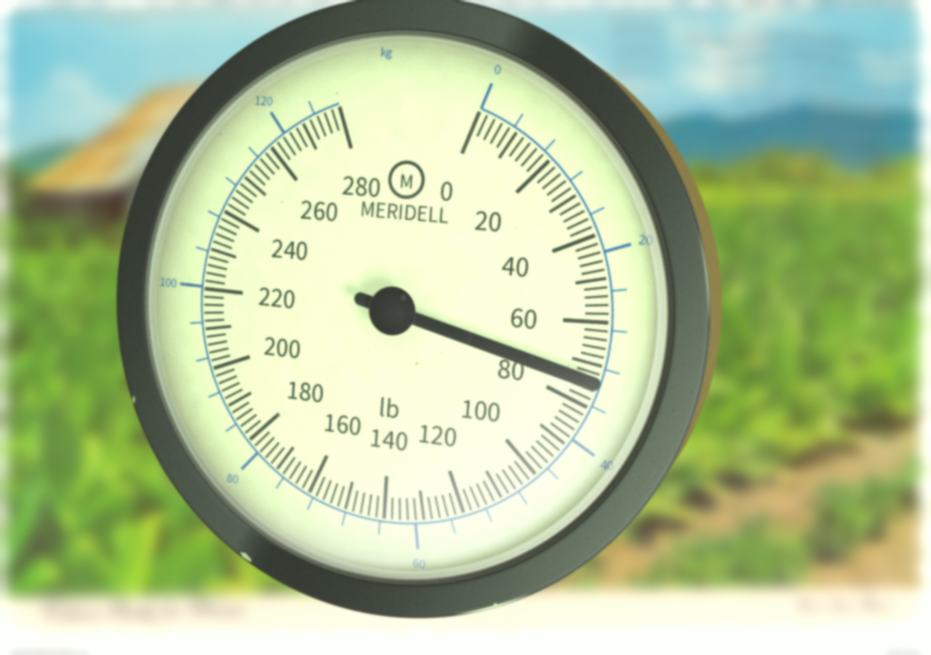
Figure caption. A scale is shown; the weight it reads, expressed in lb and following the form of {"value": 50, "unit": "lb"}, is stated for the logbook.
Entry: {"value": 74, "unit": "lb"}
